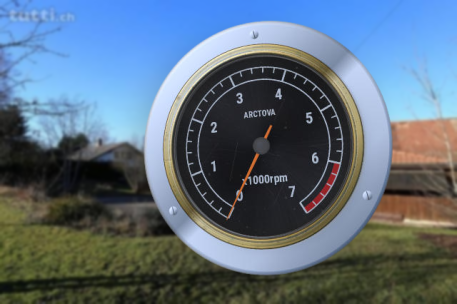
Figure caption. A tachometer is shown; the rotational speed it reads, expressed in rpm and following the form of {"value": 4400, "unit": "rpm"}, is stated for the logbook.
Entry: {"value": 0, "unit": "rpm"}
